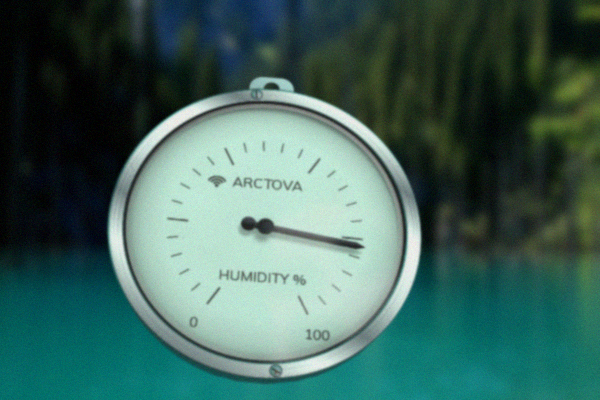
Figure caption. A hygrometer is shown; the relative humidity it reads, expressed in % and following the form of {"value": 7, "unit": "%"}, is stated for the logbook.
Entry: {"value": 82, "unit": "%"}
